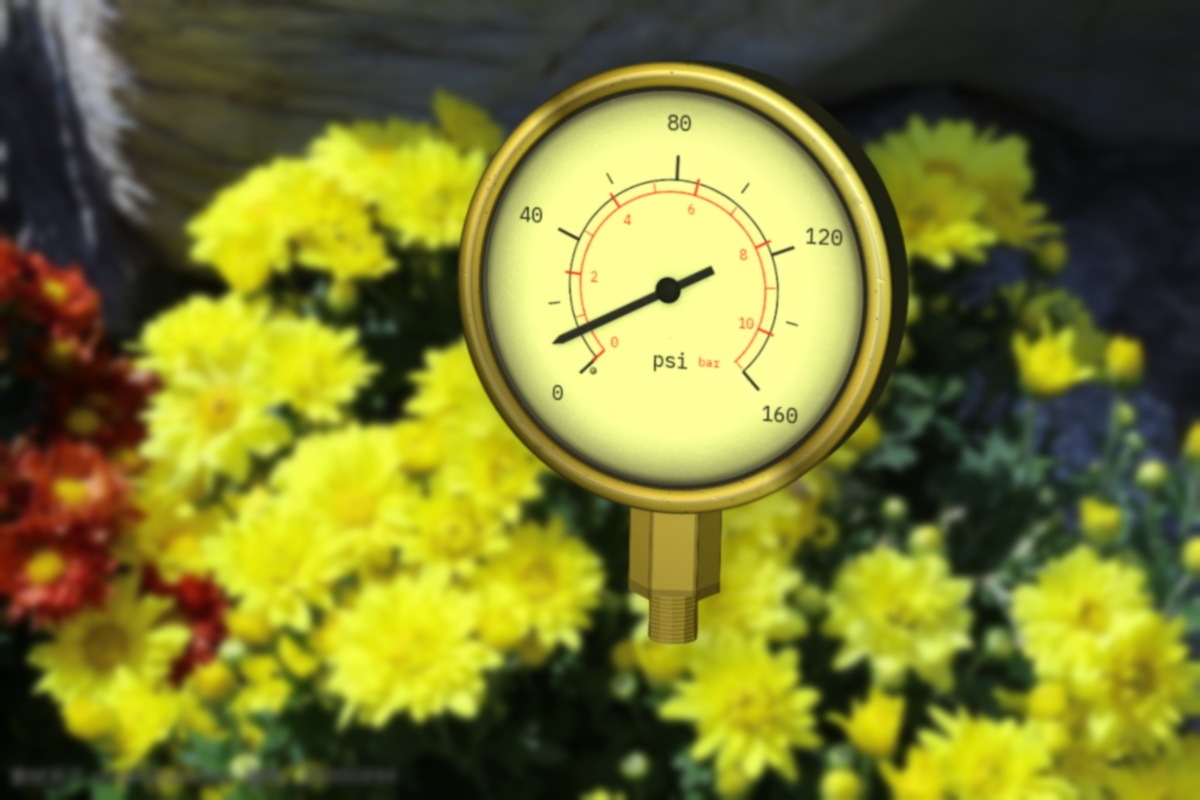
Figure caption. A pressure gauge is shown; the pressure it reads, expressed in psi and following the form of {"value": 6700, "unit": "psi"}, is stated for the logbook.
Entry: {"value": 10, "unit": "psi"}
